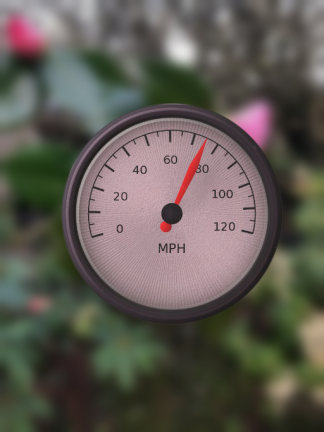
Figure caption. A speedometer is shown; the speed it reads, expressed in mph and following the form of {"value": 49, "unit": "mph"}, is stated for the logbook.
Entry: {"value": 75, "unit": "mph"}
